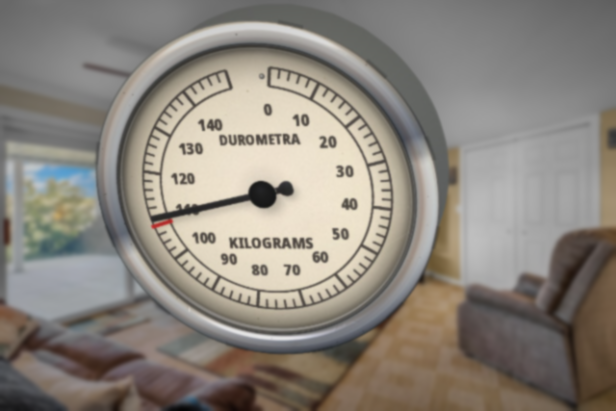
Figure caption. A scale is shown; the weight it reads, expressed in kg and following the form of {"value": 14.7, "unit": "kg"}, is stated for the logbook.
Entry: {"value": 110, "unit": "kg"}
